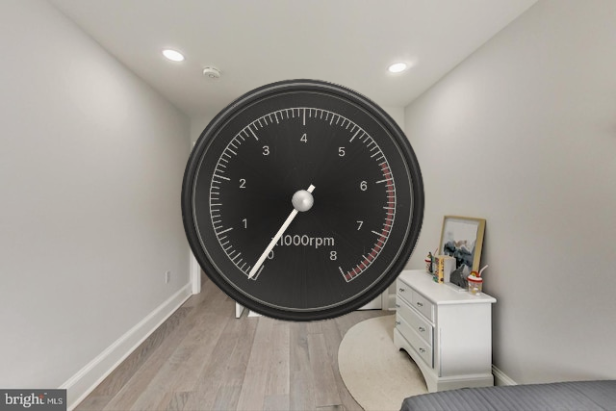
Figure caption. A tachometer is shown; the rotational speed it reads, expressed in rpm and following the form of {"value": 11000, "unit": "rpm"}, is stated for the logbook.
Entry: {"value": 100, "unit": "rpm"}
